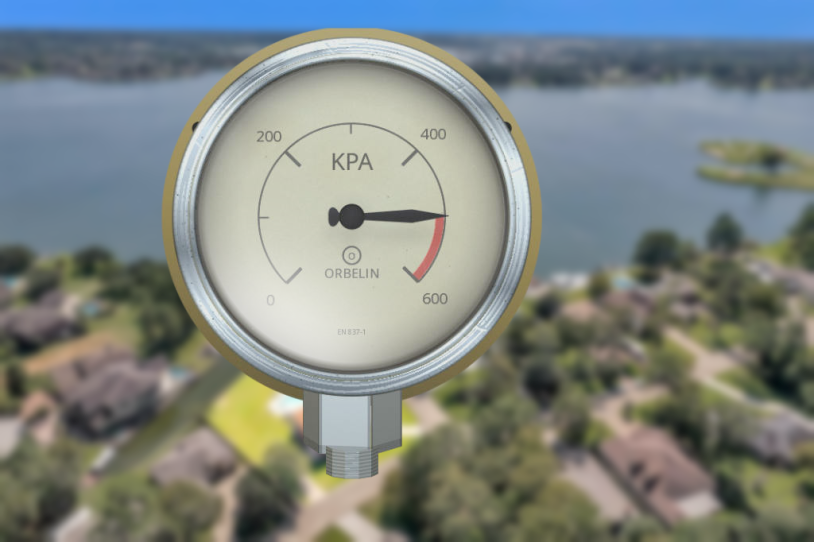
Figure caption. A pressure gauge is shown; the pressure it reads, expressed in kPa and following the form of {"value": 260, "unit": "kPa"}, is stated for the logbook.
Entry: {"value": 500, "unit": "kPa"}
